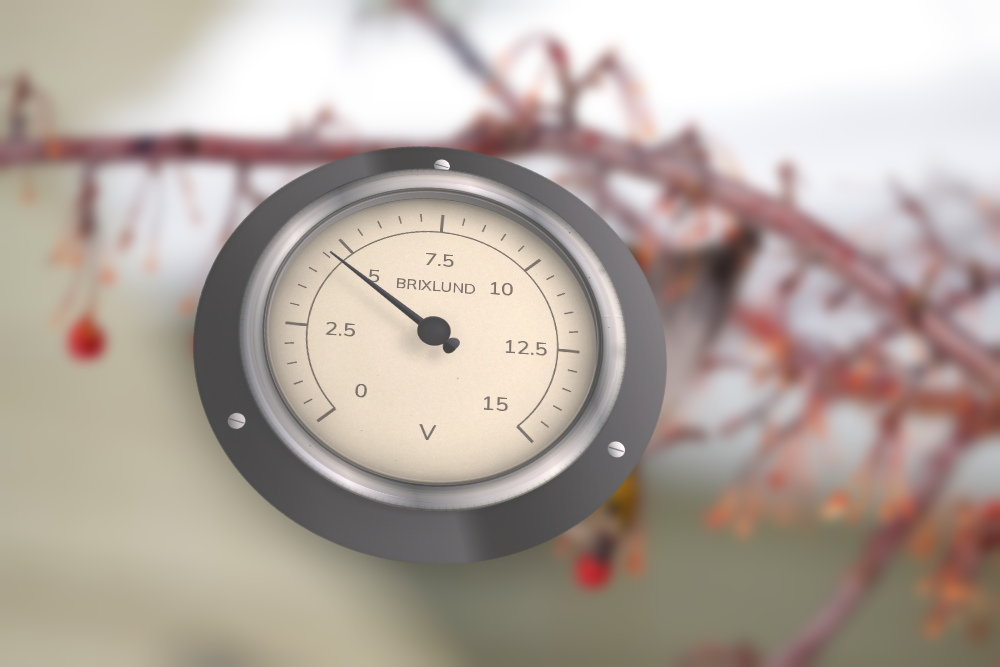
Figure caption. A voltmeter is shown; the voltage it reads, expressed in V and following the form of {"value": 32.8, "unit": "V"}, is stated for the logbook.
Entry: {"value": 4.5, "unit": "V"}
